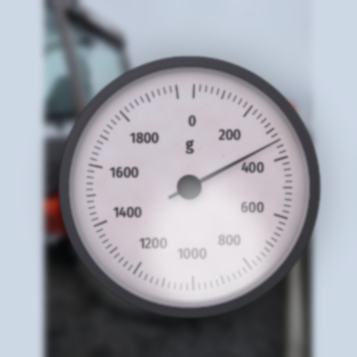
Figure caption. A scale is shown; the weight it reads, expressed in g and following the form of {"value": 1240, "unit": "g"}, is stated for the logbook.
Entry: {"value": 340, "unit": "g"}
